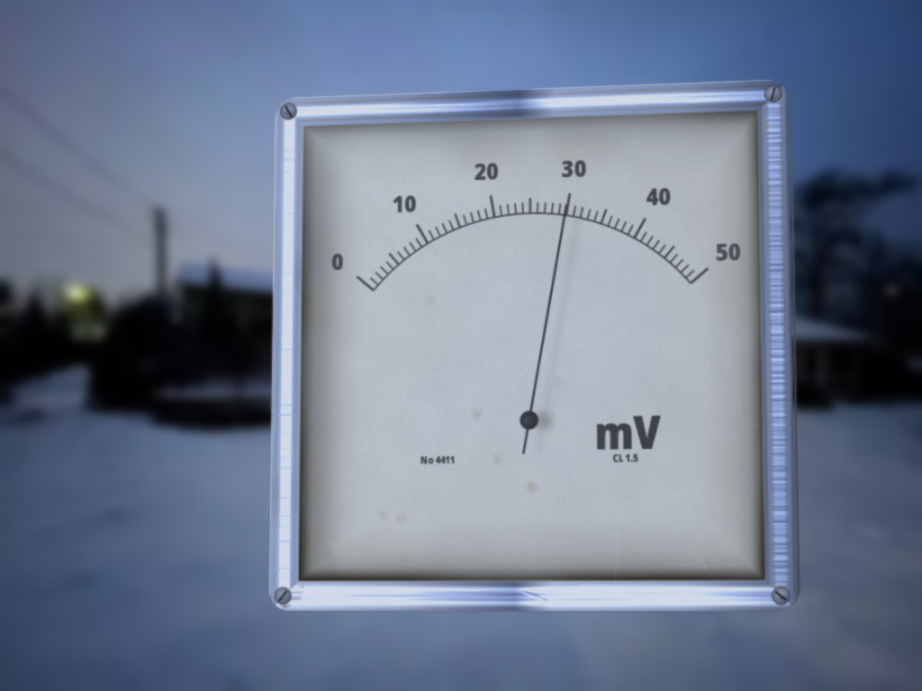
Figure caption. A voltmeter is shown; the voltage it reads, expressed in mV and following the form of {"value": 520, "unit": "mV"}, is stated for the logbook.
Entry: {"value": 30, "unit": "mV"}
